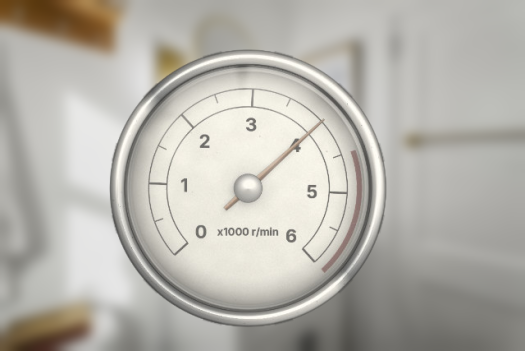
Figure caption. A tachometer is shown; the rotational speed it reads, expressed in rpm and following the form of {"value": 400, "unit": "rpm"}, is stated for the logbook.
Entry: {"value": 4000, "unit": "rpm"}
